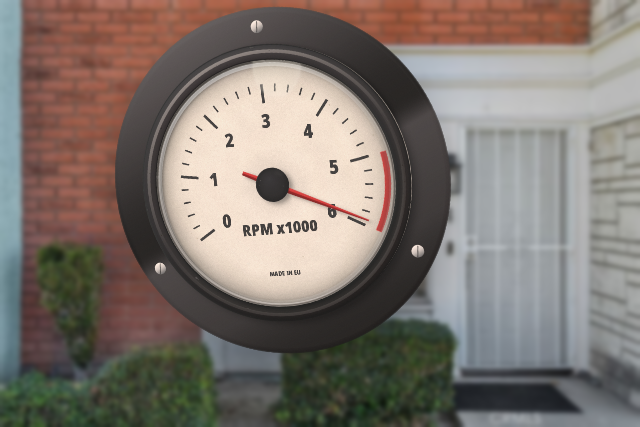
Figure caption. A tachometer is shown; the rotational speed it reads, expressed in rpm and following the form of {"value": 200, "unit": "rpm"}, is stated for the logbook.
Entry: {"value": 5900, "unit": "rpm"}
